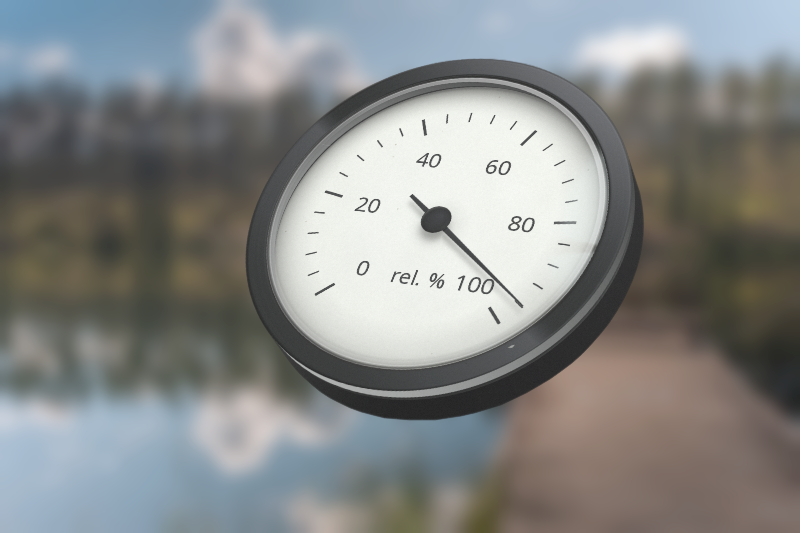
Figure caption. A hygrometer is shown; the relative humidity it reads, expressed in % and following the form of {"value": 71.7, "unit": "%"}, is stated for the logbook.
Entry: {"value": 96, "unit": "%"}
